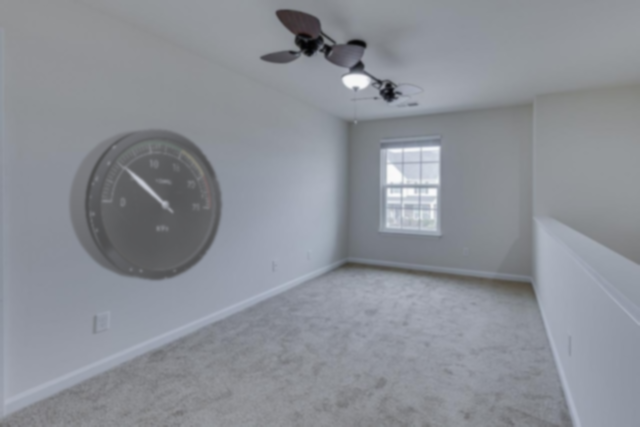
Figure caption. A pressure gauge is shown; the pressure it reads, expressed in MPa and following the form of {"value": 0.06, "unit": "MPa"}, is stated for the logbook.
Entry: {"value": 5, "unit": "MPa"}
